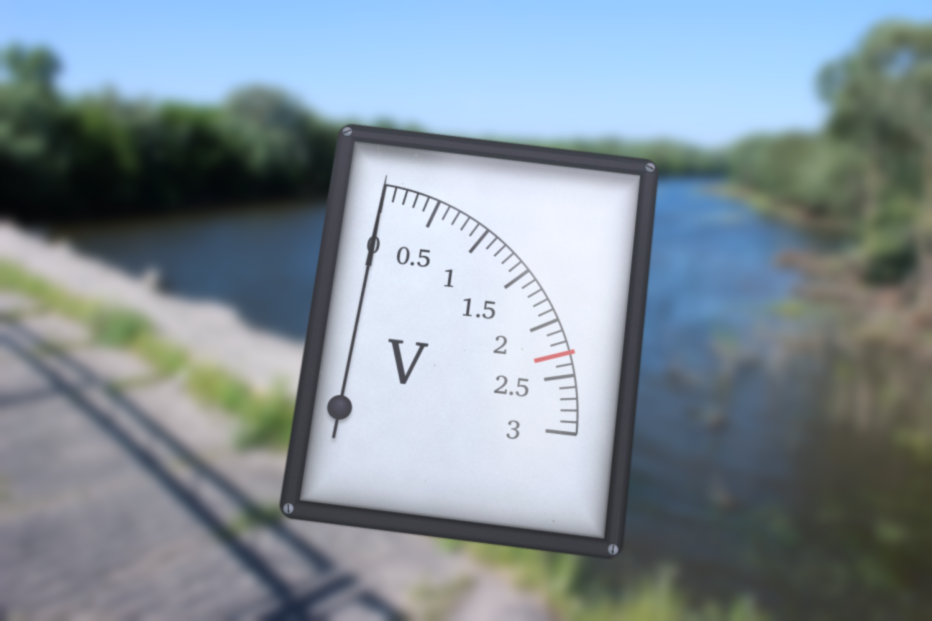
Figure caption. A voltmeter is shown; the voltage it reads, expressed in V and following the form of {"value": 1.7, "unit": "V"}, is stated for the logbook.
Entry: {"value": 0, "unit": "V"}
